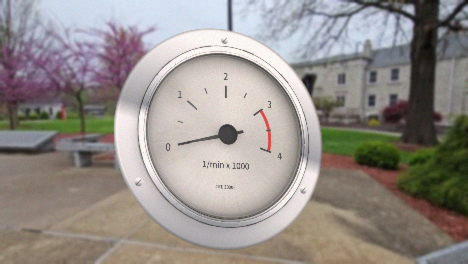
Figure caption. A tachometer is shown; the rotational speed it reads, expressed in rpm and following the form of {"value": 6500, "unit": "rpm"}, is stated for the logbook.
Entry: {"value": 0, "unit": "rpm"}
